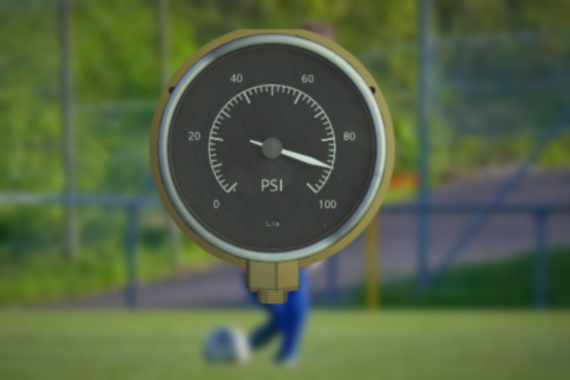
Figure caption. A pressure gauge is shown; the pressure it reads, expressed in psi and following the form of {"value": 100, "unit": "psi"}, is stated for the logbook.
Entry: {"value": 90, "unit": "psi"}
